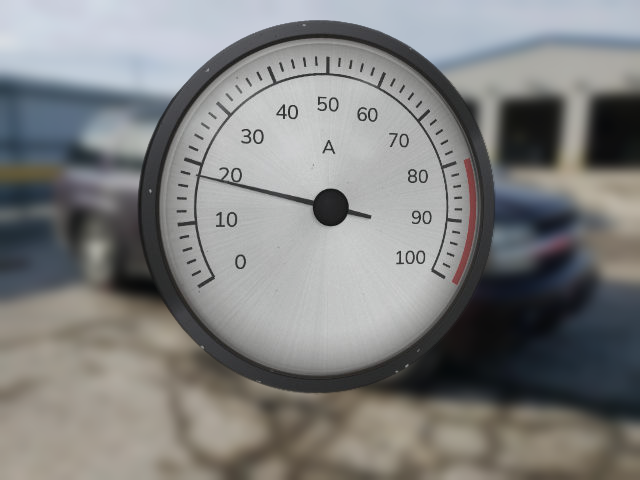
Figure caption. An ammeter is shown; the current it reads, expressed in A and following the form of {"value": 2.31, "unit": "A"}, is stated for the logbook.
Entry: {"value": 18, "unit": "A"}
